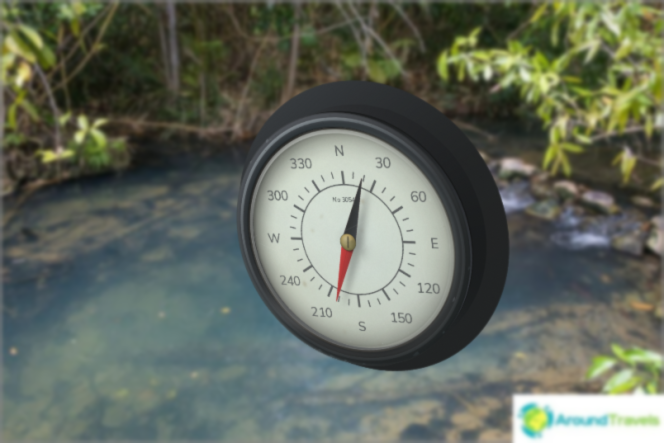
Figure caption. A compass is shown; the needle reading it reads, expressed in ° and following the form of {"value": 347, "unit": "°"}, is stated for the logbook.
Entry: {"value": 200, "unit": "°"}
